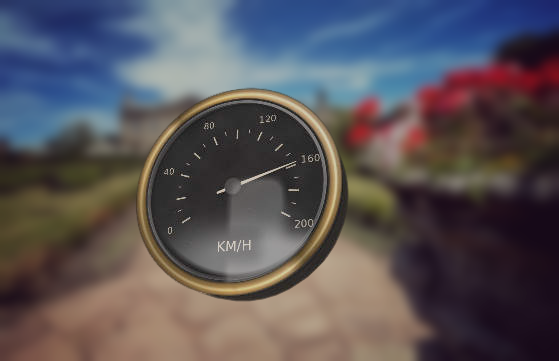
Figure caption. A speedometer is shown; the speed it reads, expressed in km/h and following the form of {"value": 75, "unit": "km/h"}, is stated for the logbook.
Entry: {"value": 160, "unit": "km/h"}
